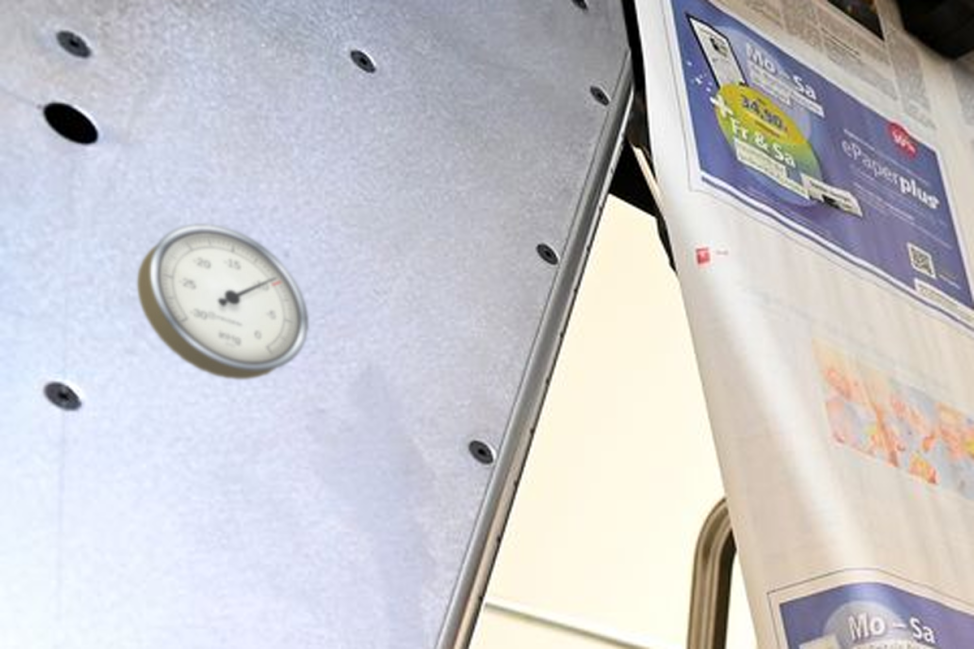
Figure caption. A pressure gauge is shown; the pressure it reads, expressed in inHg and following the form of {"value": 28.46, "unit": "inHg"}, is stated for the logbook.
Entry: {"value": -10, "unit": "inHg"}
